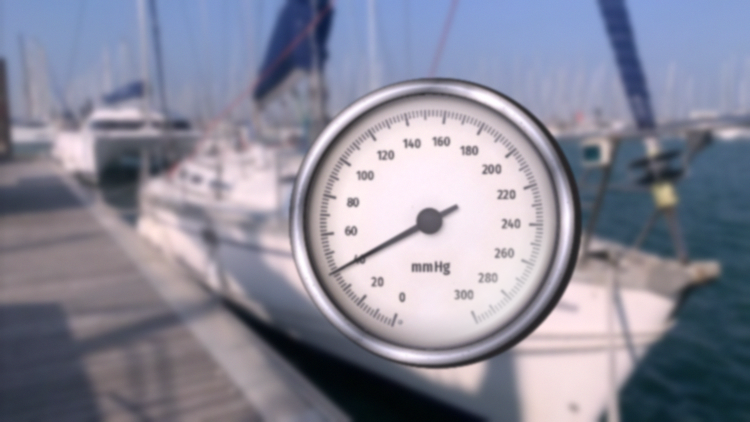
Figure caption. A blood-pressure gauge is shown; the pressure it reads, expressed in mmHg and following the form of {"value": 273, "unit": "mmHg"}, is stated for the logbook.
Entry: {"value": 40, "unit": "mmHg"}
